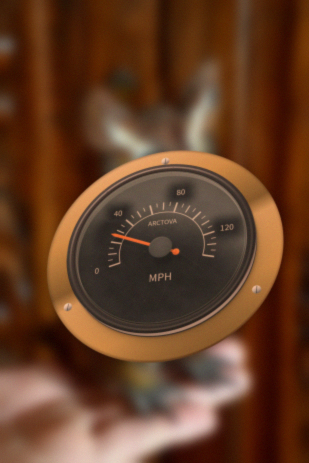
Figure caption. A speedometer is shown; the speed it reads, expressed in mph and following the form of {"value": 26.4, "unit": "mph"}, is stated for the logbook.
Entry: {"value": 25, "unit": "mph"}
